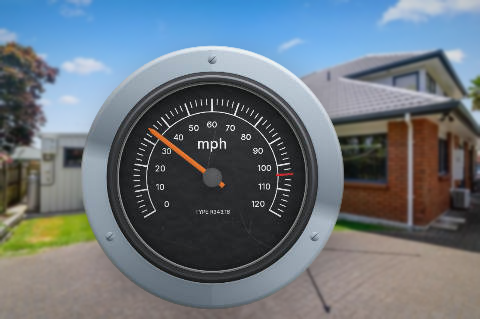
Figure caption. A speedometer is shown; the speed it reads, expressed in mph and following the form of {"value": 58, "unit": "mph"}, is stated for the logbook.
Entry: {"value": 34, "unit": "mph"}
